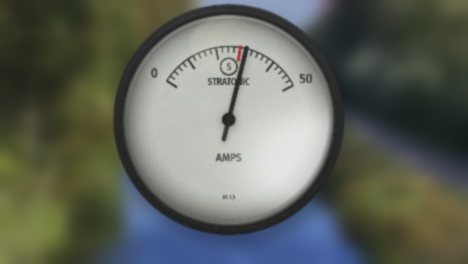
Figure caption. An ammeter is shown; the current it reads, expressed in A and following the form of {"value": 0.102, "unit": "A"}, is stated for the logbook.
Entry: {"value": 30, "unit": "A"}
